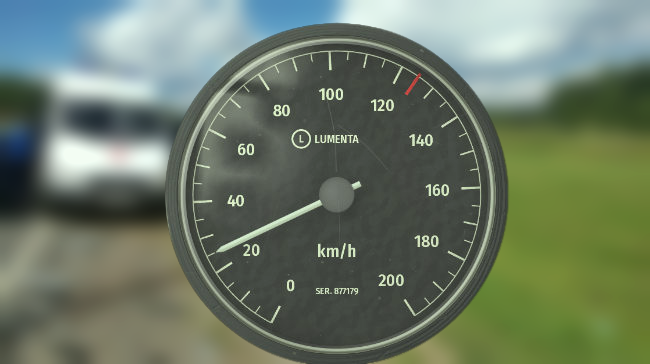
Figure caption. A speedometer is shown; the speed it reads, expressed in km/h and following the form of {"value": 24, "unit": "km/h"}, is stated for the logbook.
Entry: {"value": 25, "unit": "km/h"}
